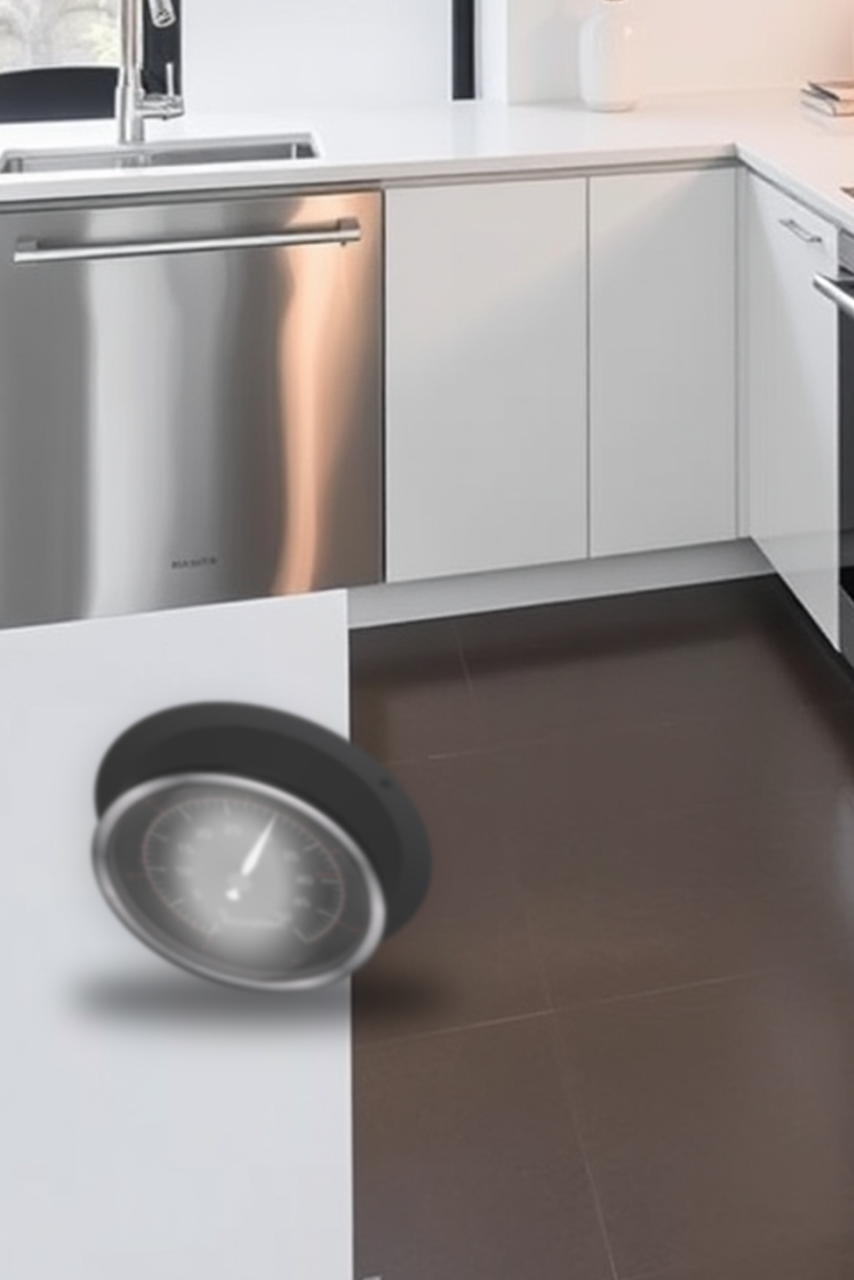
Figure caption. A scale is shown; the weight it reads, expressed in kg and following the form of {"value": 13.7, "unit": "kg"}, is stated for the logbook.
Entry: {"value": 30, "unit": "kg"}
